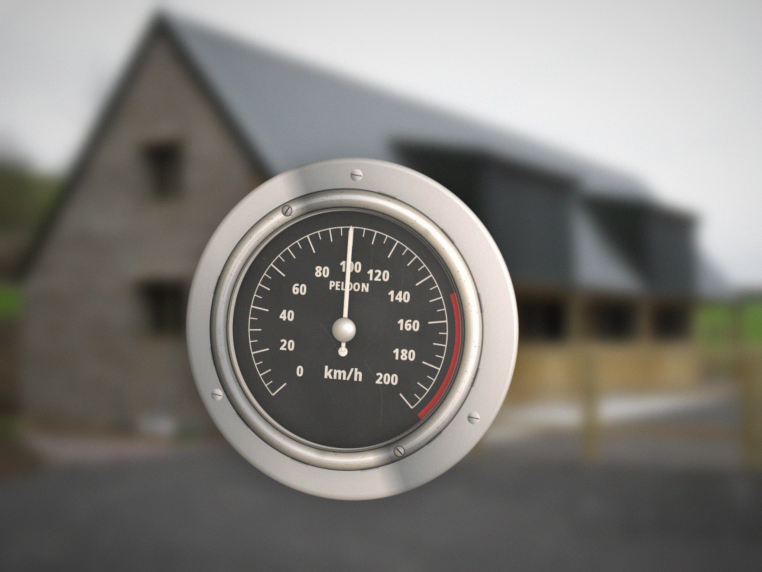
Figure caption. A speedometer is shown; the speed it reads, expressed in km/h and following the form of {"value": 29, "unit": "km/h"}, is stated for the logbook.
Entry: {"value": 100, "unit": "km/h"}
